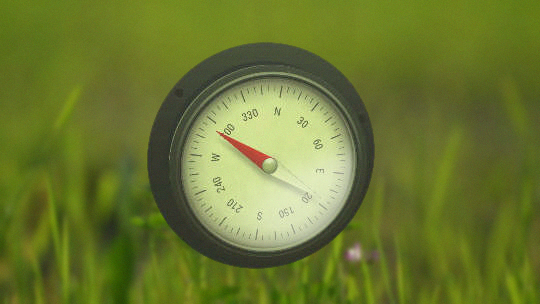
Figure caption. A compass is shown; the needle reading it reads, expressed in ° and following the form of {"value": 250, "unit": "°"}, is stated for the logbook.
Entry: {"value": 295, "unit": "°"}
